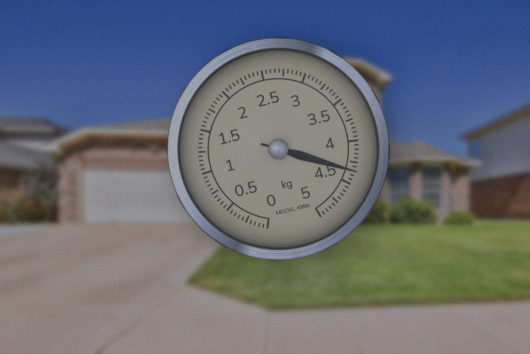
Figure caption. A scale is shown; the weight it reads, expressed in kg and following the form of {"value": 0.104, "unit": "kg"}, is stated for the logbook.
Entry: {"value": 4.35, "unit": "kg"}
